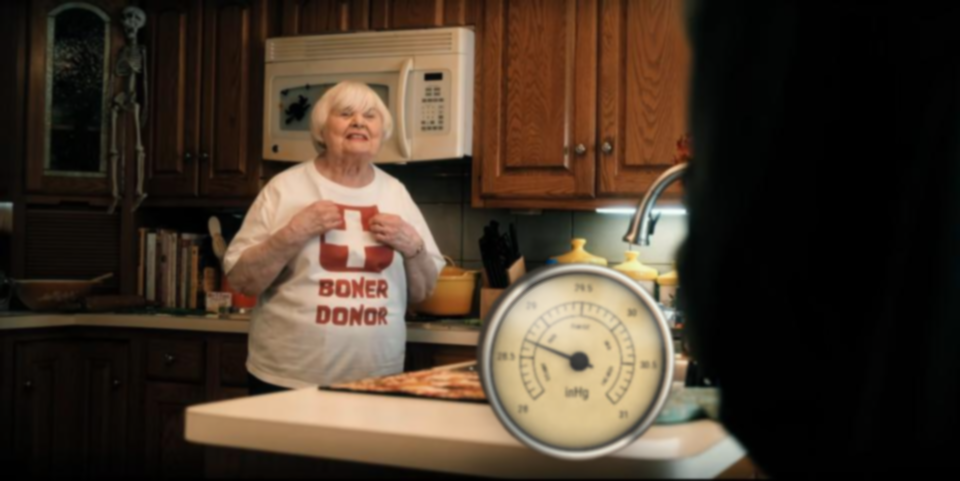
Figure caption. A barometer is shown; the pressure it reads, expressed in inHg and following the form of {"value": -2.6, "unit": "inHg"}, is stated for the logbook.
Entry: {"value": 28.7, "unit": "inHg"}
